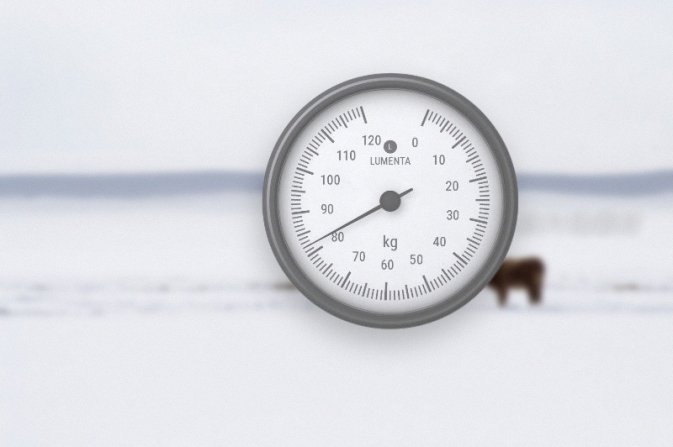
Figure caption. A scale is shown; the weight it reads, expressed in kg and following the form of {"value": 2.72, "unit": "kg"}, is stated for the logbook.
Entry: {"value": 82, "unit": "kg"}
